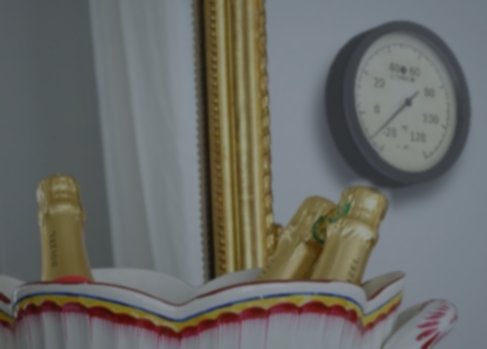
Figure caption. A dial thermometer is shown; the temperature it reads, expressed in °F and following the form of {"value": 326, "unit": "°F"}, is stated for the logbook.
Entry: {"value": -12, "unit": "°F"}
